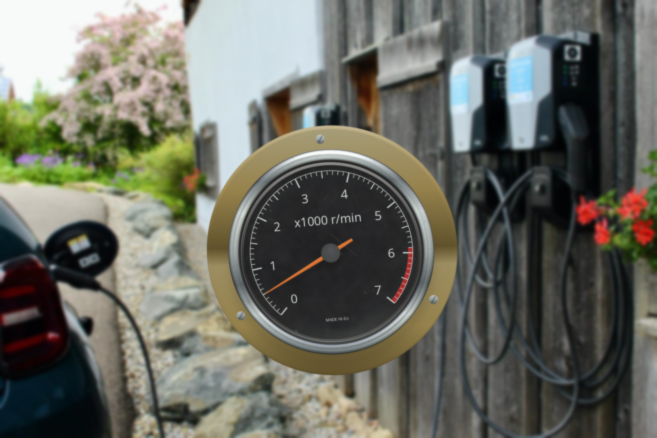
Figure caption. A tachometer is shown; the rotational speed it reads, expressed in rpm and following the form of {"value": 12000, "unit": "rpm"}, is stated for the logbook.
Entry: {"value": 500, "unit": "rpm"}
